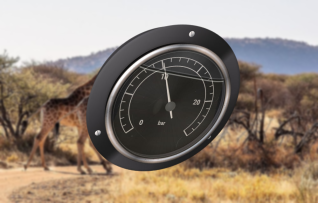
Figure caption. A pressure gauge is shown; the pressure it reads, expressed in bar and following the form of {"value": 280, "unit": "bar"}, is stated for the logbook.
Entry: {"value": 10, "unit": "bar"}
